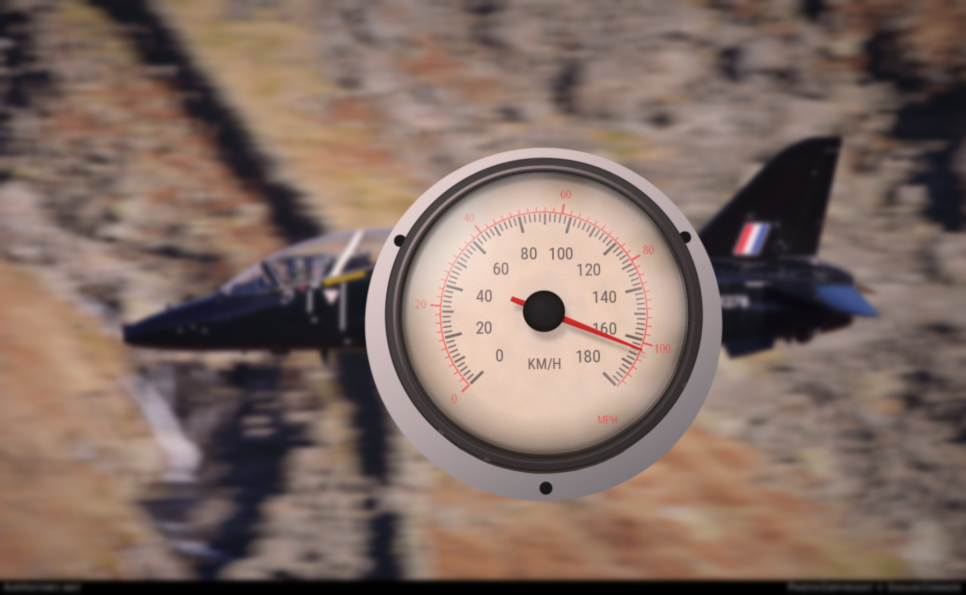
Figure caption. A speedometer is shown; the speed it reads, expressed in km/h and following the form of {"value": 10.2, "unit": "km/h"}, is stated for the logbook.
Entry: {"value": 164, "unit": "km/h"}
